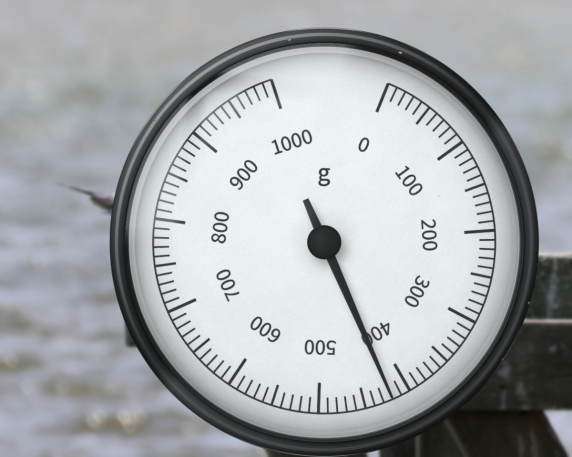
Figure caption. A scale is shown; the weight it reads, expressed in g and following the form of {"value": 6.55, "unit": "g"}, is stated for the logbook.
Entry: {"value": 420, "unit": "g"}
